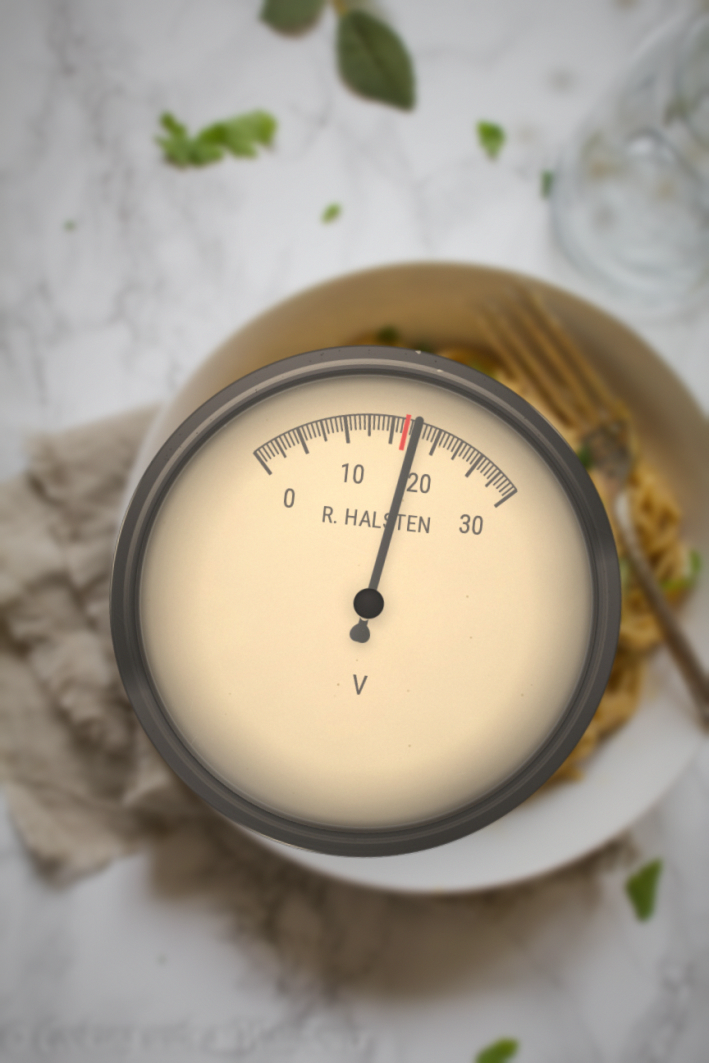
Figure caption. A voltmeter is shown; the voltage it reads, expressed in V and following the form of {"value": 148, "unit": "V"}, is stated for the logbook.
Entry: {"value": 17.5, "unit": "V"}
